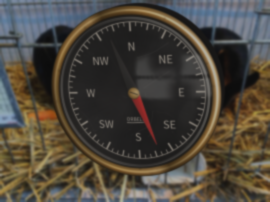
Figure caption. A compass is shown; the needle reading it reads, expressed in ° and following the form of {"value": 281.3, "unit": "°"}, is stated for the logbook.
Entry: {"value": 160, "unit": "°"}
